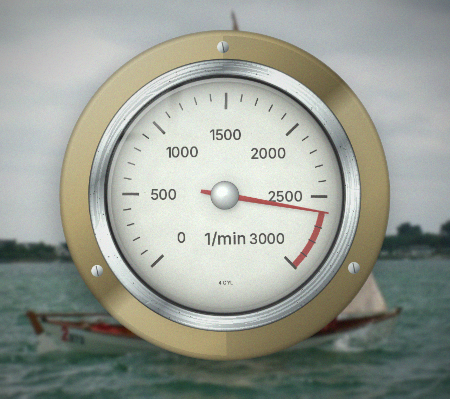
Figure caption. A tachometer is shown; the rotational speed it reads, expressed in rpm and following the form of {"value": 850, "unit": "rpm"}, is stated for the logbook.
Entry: {"value": 2600, "unit": "rpm"}
